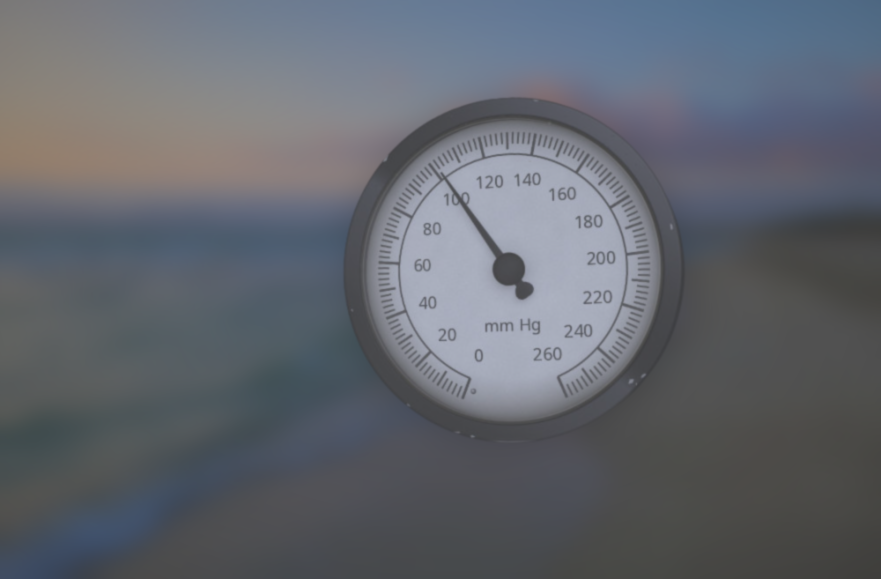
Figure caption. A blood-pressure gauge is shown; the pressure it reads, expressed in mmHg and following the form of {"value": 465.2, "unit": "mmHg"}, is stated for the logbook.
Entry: {"value": 102, "unit": "mmHg"}
